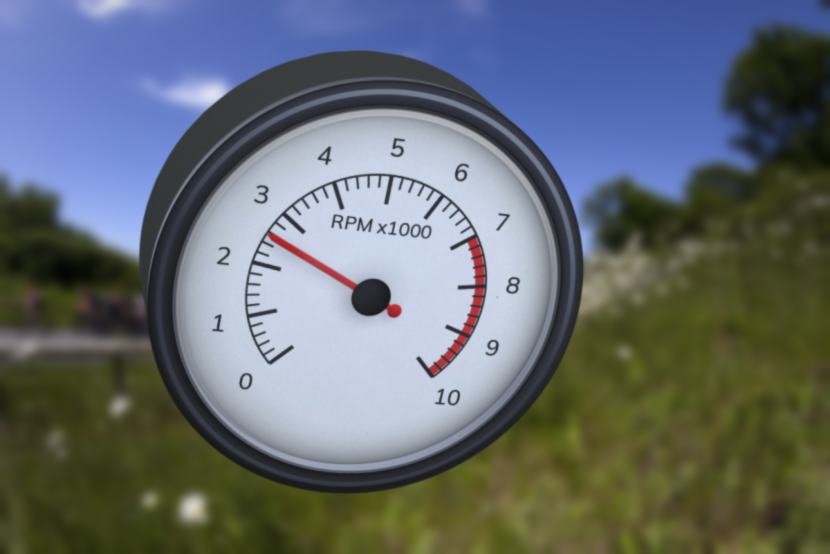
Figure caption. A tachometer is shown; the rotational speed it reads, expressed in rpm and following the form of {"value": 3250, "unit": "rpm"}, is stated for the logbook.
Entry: {"value": 2600, "unit": "rpm"}
